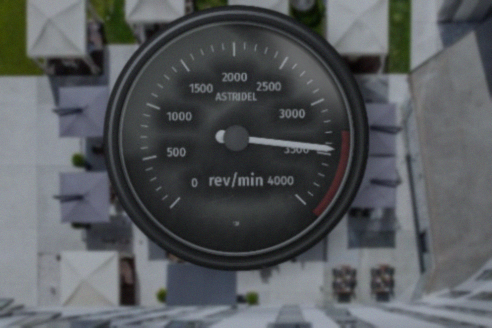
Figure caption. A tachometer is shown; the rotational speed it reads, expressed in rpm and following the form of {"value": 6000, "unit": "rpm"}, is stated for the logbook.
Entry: {"value": 3450, "unit": "rpm"}
